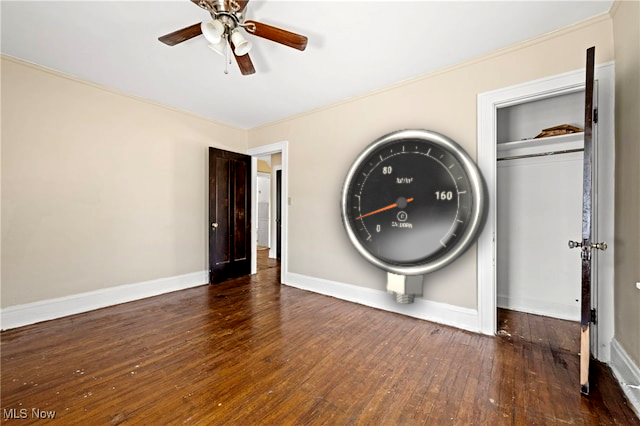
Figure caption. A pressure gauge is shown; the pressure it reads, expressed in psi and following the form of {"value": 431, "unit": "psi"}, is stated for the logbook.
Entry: {"value": 20, "unit": "psi"}
